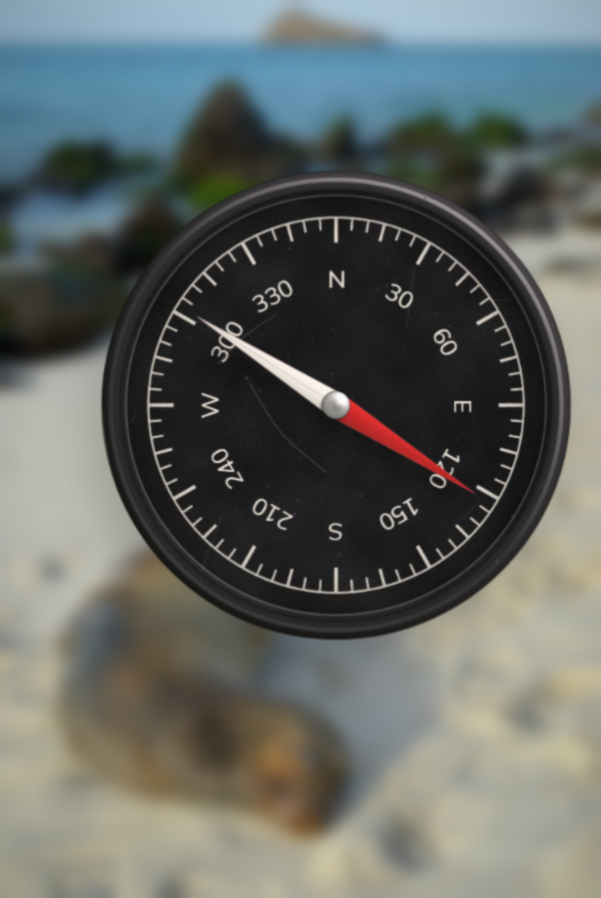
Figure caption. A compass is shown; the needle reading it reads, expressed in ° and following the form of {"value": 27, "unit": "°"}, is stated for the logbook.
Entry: {"value": 122.5, "unit": "°"}
